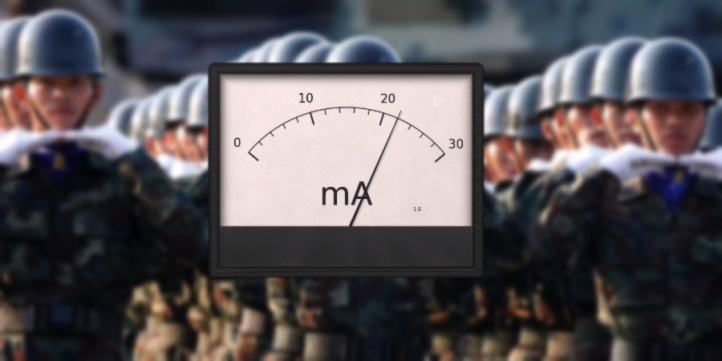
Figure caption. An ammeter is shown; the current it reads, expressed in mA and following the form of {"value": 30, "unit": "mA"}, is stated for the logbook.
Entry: {"value": 22, "unit": "mA"}
